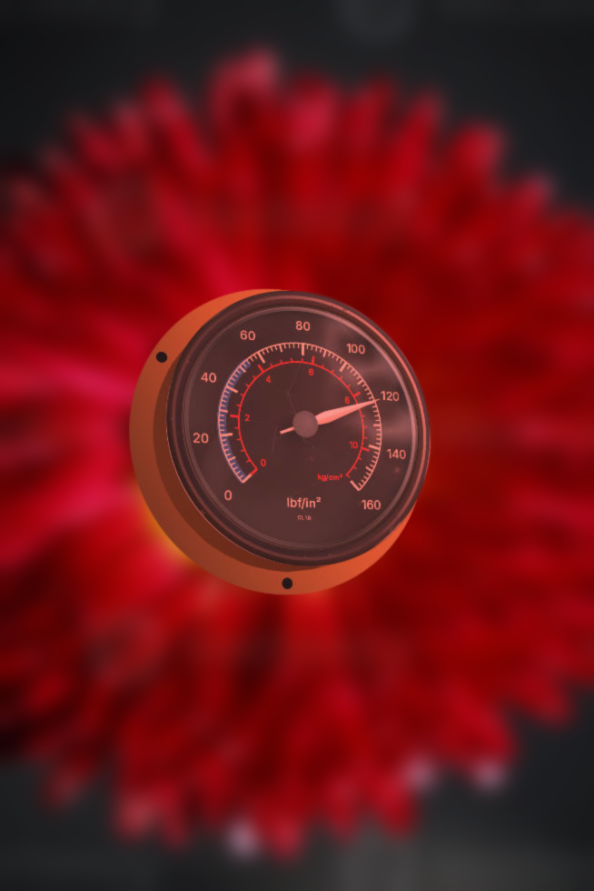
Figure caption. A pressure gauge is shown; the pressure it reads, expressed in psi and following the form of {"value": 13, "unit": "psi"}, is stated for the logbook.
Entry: {"value": 120, "unit": "psi"}
